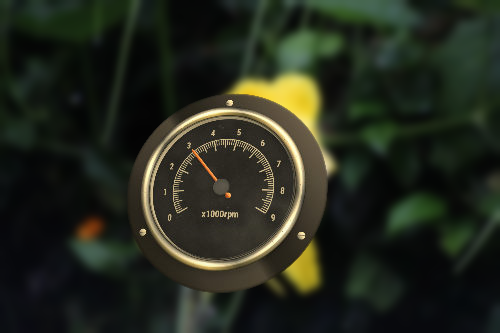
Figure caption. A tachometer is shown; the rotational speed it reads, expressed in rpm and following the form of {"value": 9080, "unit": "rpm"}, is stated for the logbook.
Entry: {"value": 3000, "unit": "rpm"}
